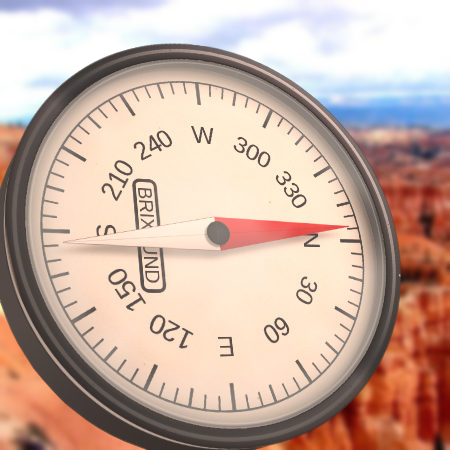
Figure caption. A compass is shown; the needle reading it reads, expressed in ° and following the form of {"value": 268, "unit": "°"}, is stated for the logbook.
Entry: {"value": 355, "unit": "°"}
